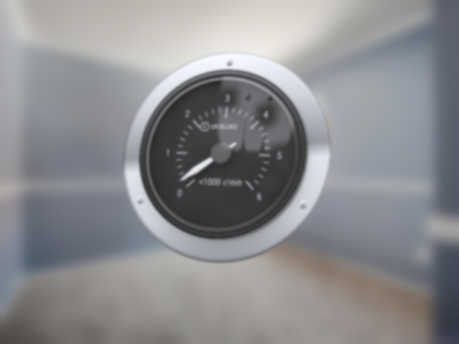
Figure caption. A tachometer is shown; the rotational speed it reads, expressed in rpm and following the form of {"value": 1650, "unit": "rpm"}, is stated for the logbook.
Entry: {"value": 200, "unit": "rpm"}
